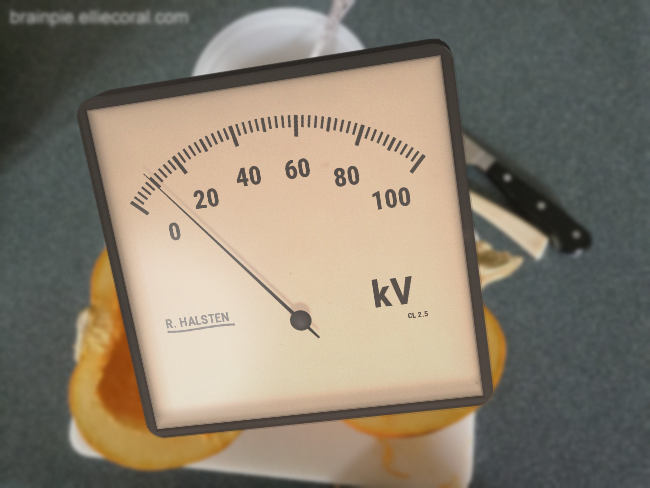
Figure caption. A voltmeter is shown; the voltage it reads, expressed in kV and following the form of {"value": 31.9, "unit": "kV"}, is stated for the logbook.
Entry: {"value": 10, "unit": "kV"}
